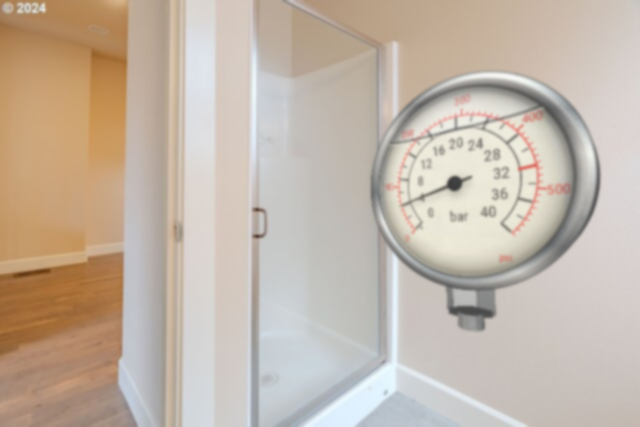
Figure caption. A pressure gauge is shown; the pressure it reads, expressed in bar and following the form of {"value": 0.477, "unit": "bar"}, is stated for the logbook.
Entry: {"value": 4, "unit": "bar"}
